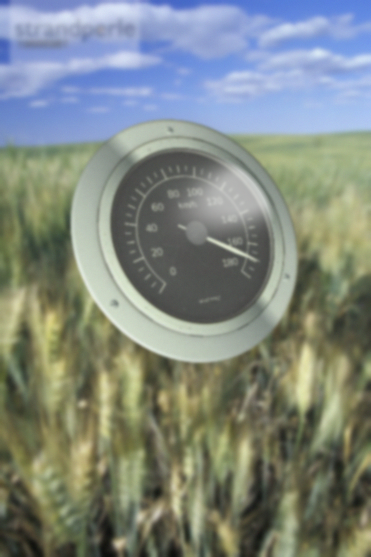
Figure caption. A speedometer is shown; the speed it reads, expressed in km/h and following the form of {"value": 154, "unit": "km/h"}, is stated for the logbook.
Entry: {"value": 170, "unit": "km/h"}
